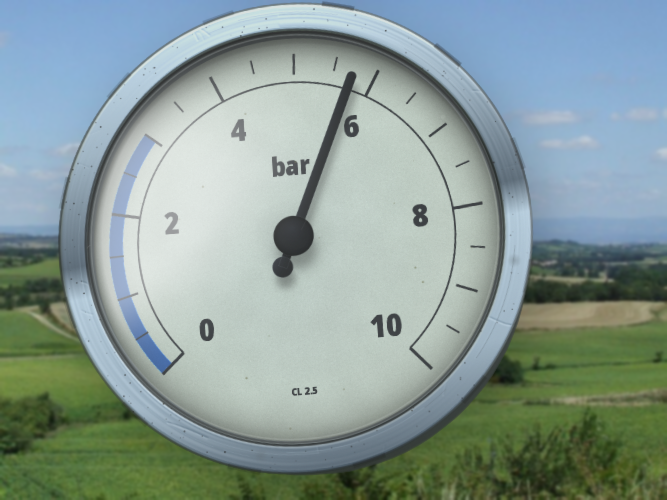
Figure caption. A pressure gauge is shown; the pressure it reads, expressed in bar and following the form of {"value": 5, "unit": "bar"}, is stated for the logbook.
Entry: {"value": 5.75, "unit": "bar"}
